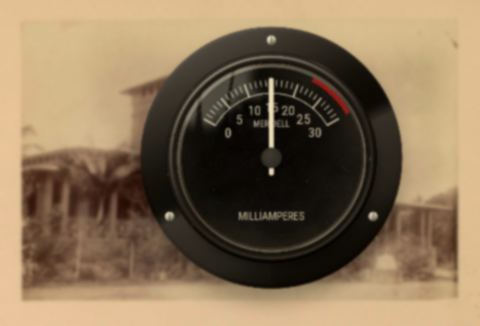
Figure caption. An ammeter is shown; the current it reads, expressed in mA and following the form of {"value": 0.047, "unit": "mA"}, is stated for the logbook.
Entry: {"value": 15, "unit": "mA"}
